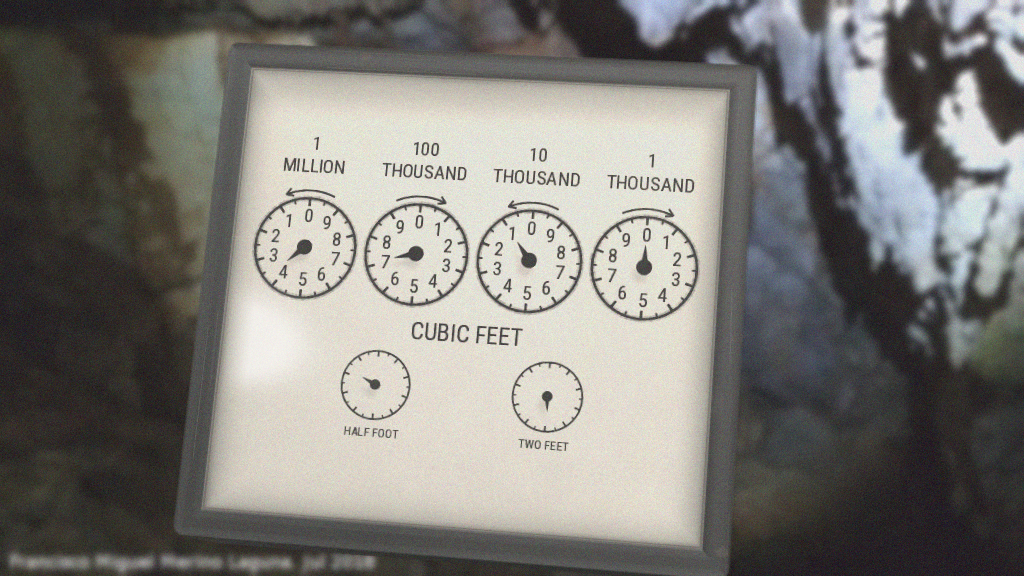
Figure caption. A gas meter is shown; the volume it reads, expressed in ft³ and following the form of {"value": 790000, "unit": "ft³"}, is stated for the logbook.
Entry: {"value": 371000, "unit": "ft³"}
